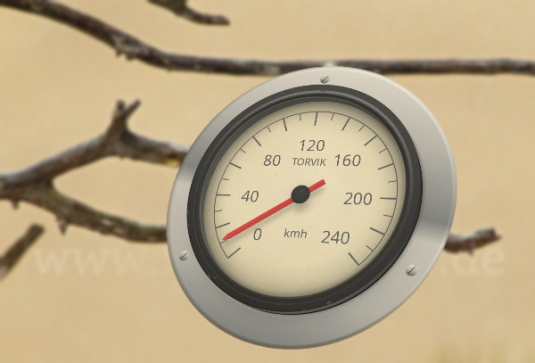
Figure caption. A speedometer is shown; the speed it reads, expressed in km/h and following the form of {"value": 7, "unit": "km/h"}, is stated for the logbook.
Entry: {"value": 10, "unit": "km/h"}
